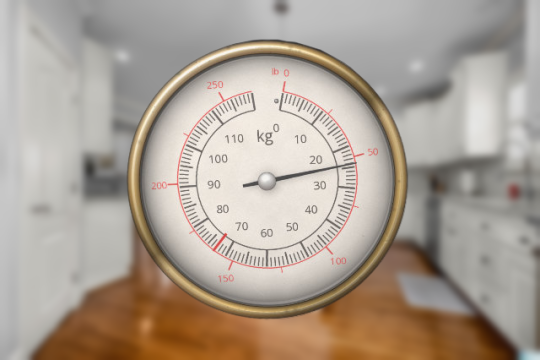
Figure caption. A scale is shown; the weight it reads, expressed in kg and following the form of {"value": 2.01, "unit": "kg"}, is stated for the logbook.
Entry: {"value": 24, "unit": "kg"}
